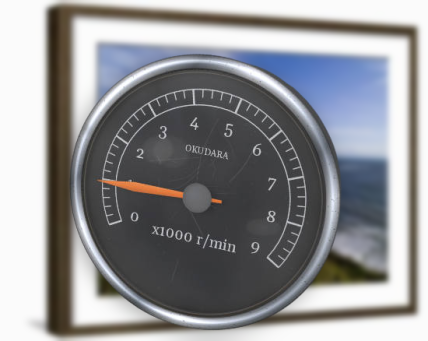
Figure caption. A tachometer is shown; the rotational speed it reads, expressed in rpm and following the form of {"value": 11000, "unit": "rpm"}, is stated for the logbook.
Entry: {"value": 1000, "unit": "rpm"}
